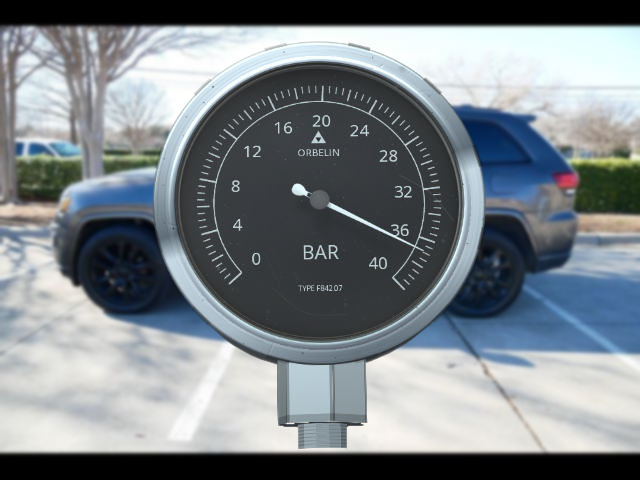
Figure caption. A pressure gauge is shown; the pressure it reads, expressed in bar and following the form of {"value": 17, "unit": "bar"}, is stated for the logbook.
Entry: {"value": 37, "unit": "bar"}
